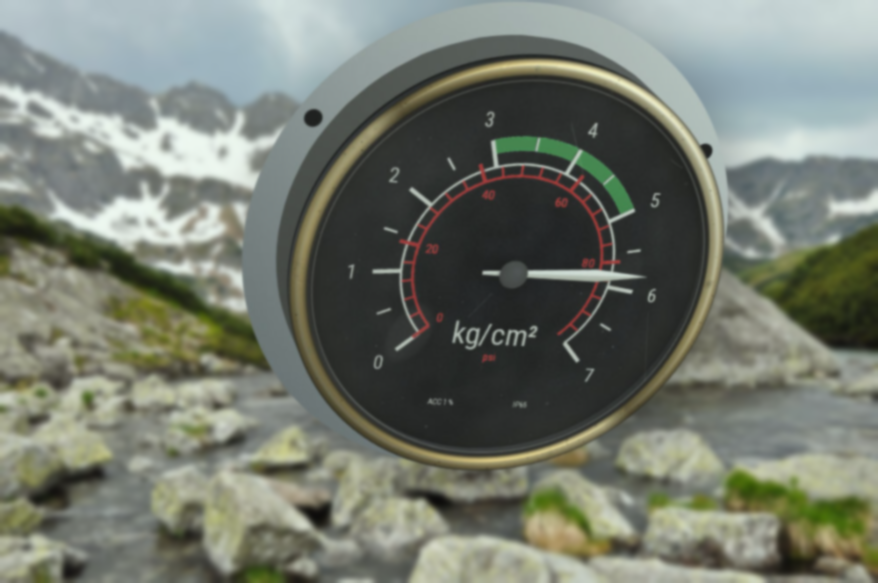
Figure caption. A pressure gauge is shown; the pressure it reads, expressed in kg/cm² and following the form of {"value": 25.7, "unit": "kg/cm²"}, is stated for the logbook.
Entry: {"value": 5.75, "unit": "kg/cm²"}
